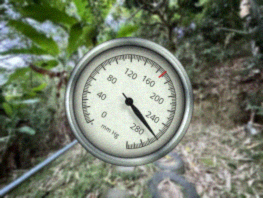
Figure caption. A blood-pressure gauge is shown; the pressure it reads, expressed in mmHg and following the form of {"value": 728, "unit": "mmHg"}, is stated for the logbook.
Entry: {"value": 260, "unit": "mmHg"}
